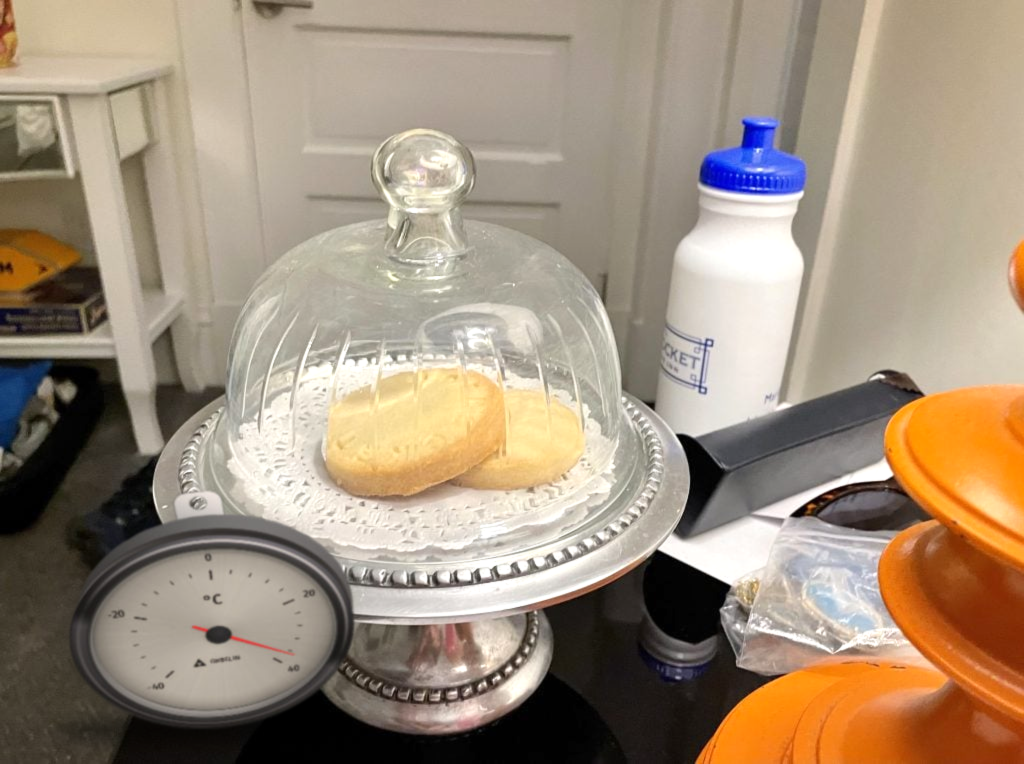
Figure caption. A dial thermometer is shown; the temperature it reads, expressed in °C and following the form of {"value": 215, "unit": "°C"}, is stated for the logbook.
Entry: {"value": 36, "unit": "°C"}
